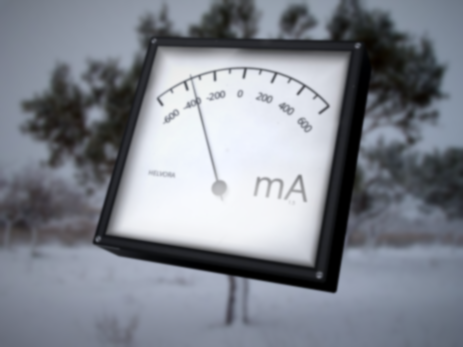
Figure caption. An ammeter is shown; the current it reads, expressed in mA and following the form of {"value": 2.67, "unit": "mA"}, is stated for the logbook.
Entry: {"value": -350, "unit": "mA"}
